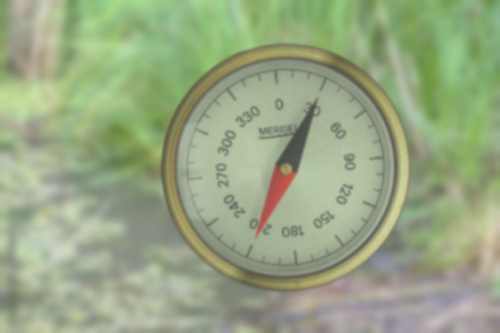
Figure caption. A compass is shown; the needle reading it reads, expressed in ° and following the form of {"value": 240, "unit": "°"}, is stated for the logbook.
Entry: {"value": 210, "unit": "°"}
